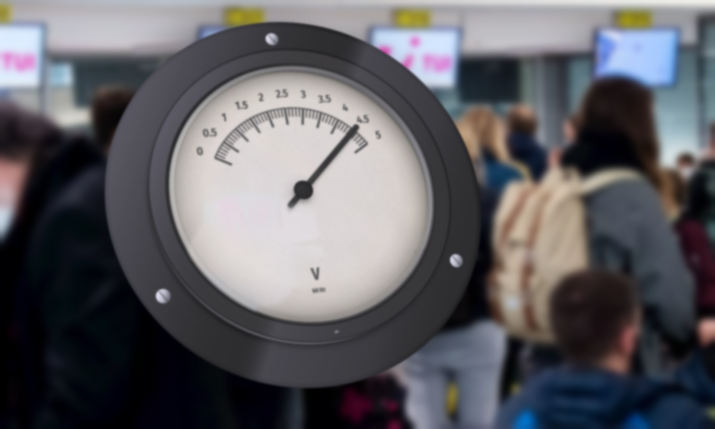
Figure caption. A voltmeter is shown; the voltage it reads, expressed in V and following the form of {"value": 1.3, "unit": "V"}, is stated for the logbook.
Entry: {"value": 4.5, "unit": "V"}
